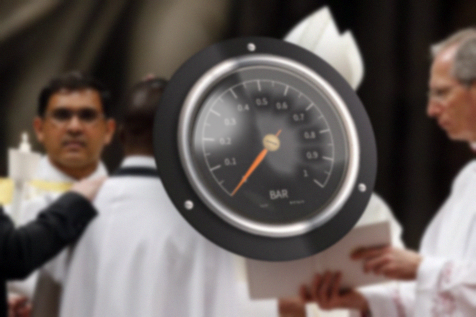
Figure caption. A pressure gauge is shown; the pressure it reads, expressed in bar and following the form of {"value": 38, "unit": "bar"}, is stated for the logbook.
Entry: {"value": 0, "unit": "bar"}
